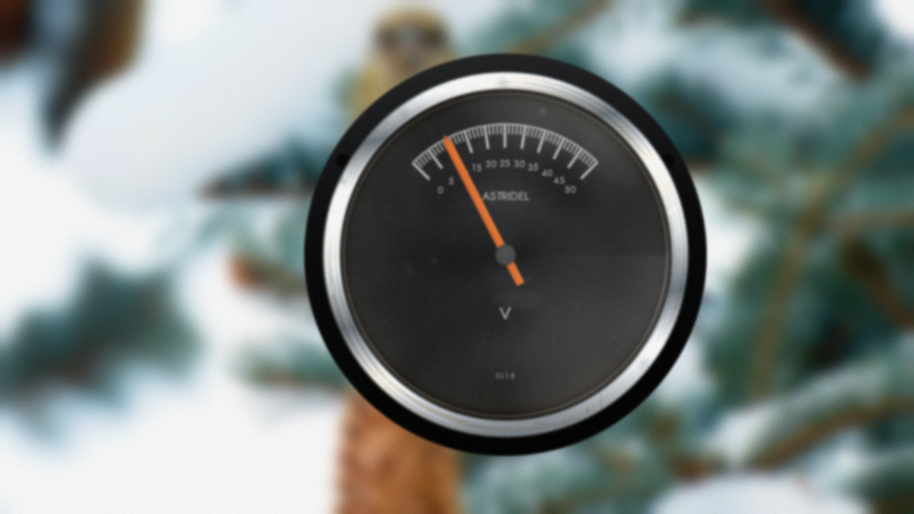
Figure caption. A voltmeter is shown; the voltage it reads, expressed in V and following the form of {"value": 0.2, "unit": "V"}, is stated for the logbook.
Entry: {"value": 10, "unit": "V"}
